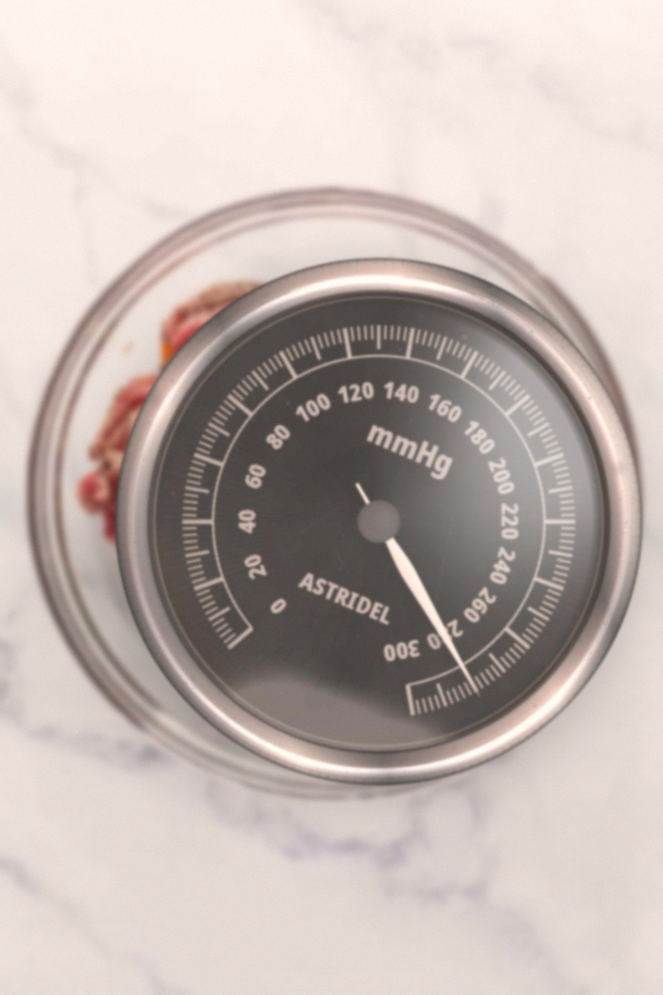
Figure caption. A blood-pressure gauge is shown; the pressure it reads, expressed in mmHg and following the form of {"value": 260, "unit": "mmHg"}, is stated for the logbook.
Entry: {"value": 280, "unit": "mmHg"}
